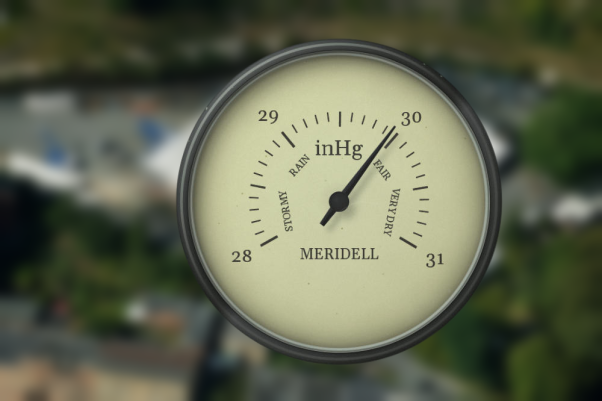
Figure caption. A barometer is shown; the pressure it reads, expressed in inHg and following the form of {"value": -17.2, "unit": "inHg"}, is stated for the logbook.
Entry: {"value": 29.95, "unit": "inHg"}
